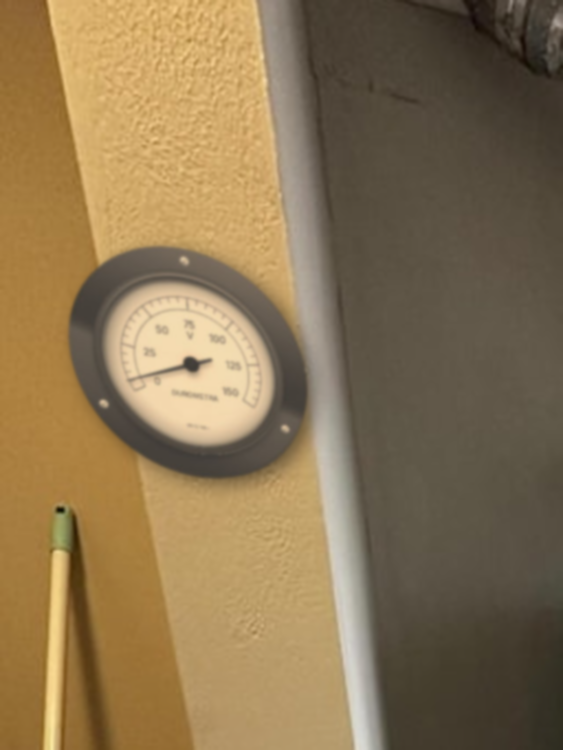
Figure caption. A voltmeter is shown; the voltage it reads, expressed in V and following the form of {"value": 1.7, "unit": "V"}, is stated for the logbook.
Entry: {"value": 5, "unit": "V"}
